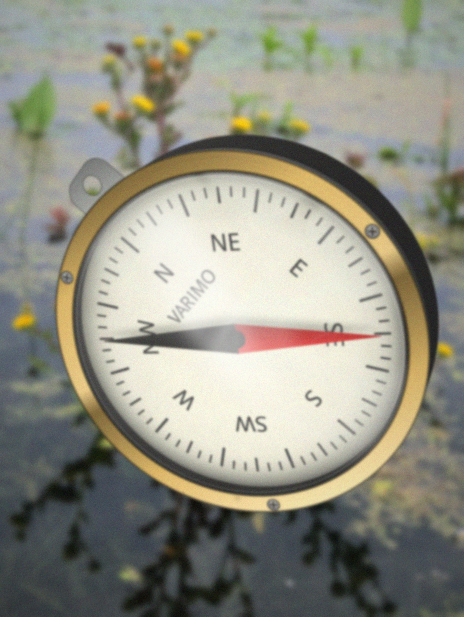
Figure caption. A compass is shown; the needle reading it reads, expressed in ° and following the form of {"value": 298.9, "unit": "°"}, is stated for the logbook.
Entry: {"value": 135, "unit": "°"}
